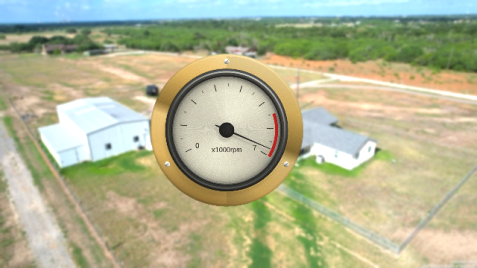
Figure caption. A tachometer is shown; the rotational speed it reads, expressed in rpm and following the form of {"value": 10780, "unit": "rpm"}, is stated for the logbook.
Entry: {"value": 6750, "unit": "rpm"}
